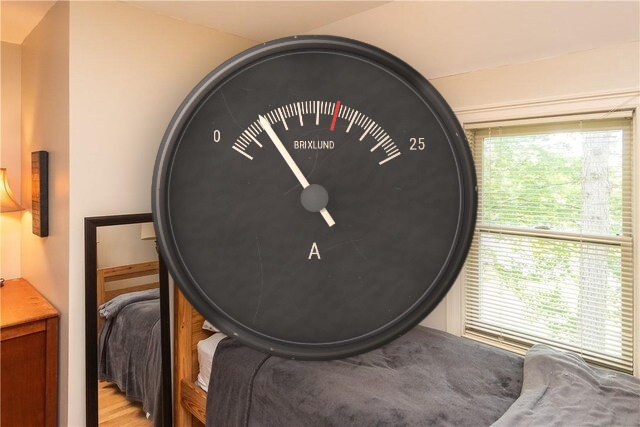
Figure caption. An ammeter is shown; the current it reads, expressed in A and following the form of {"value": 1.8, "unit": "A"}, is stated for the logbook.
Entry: {"value": 5, "unit": "A"}
